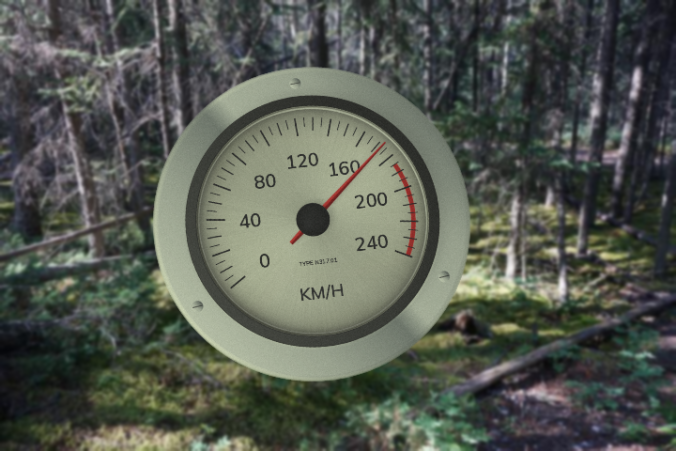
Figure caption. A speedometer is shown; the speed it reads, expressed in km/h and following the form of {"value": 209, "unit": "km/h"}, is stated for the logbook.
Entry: {"value": 172.5, "unit": "km/h"}
